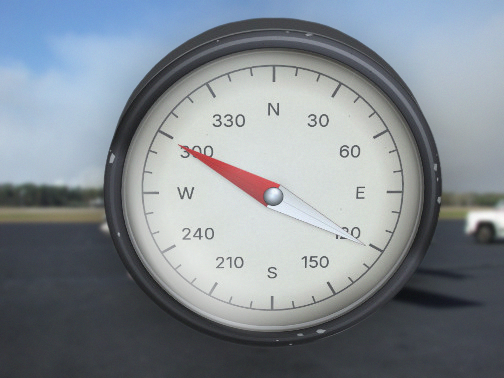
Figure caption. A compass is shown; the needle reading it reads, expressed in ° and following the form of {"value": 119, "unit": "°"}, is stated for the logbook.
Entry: {"value": 300, "unit": "°"}
